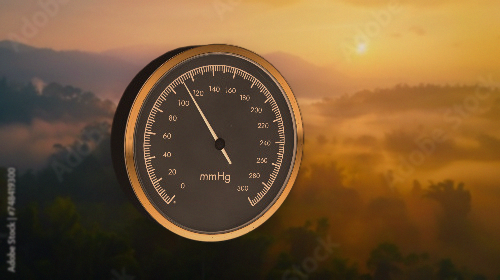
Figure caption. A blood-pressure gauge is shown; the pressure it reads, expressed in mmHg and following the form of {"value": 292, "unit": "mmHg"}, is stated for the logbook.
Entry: {"value": 110, "unit": "mmHg"}
